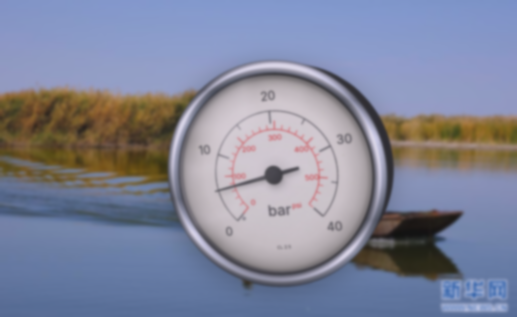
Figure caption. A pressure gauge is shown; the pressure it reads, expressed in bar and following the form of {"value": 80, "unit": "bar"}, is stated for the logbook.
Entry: {"value": 5, "unit": "bar"}
